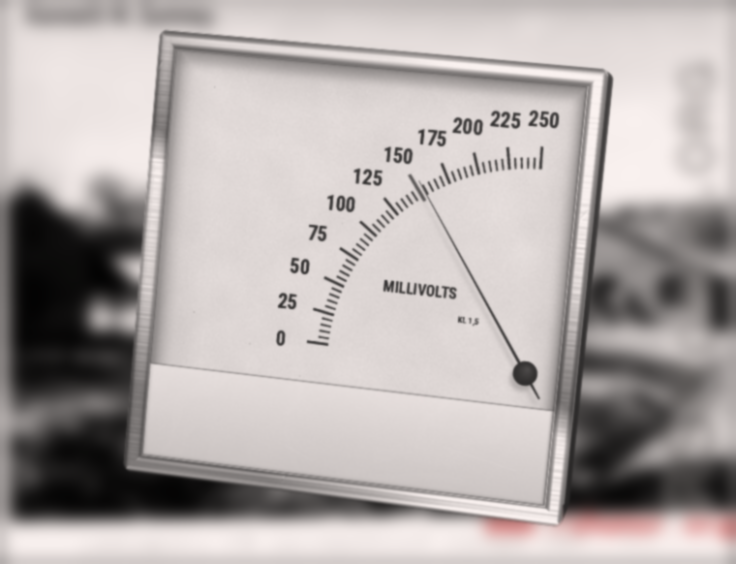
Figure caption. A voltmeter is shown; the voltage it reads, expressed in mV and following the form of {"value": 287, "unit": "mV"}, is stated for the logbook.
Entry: {"value": 155, "unit": "mV"}
